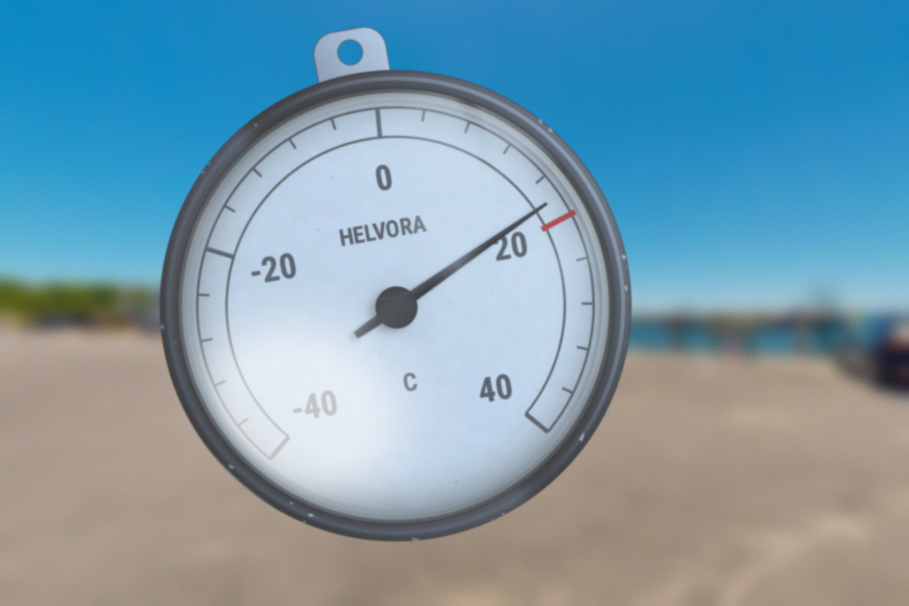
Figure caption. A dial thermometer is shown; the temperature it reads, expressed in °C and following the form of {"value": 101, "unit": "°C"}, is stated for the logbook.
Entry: {"value": 18, "unit": "°C"}
